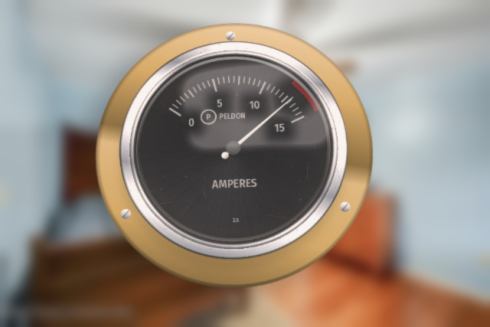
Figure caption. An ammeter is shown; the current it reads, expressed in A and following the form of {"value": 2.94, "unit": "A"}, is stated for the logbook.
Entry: {"value": 13, "unit": "A"}
